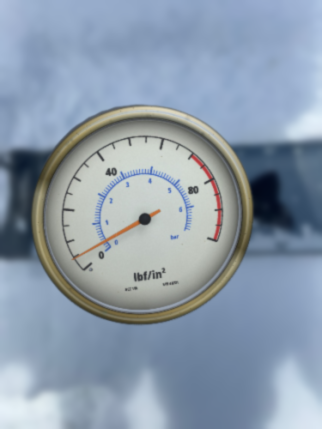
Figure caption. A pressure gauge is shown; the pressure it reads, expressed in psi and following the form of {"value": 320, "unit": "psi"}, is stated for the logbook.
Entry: {"value": 5, "unit": "psi"}
